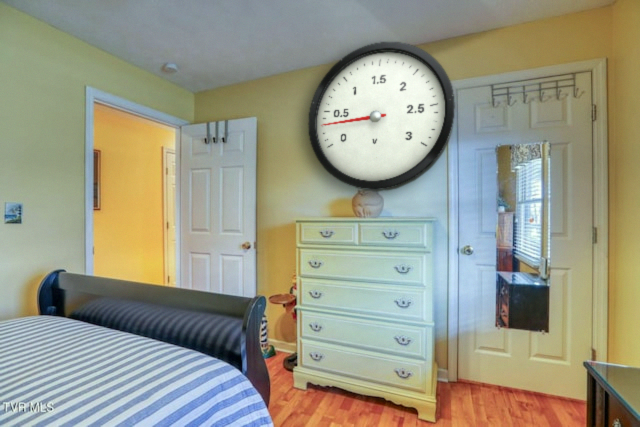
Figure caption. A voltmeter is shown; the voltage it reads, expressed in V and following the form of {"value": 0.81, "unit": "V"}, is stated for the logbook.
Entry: {"value": 0.3, "unit": "V"}
